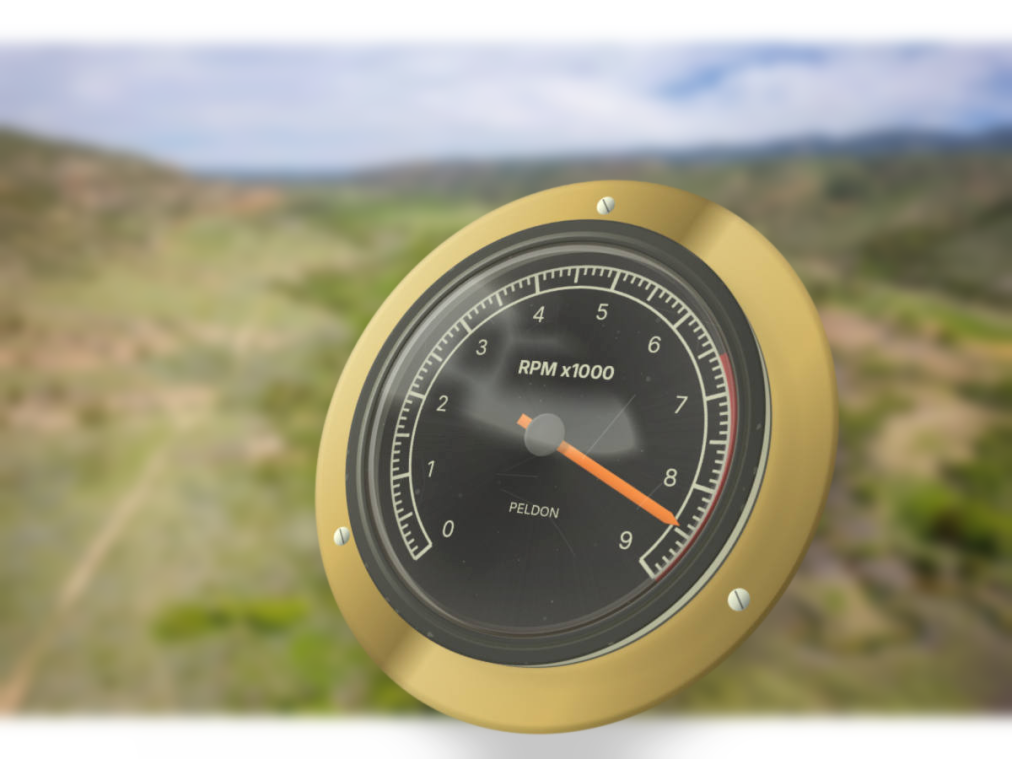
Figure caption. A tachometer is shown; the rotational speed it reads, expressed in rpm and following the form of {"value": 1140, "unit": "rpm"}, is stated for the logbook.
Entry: {"value": 8450, "unit": "rpm"}
